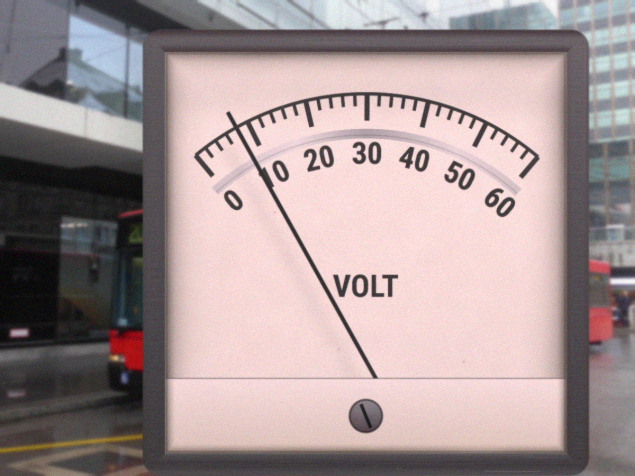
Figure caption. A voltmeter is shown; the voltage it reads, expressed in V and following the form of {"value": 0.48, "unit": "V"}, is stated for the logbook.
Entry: {"value": 8, "unit": "V"}
